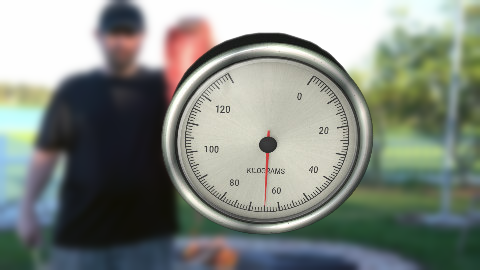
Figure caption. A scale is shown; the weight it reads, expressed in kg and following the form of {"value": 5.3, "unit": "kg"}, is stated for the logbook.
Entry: {"value": 65, "unit": "kg"}
